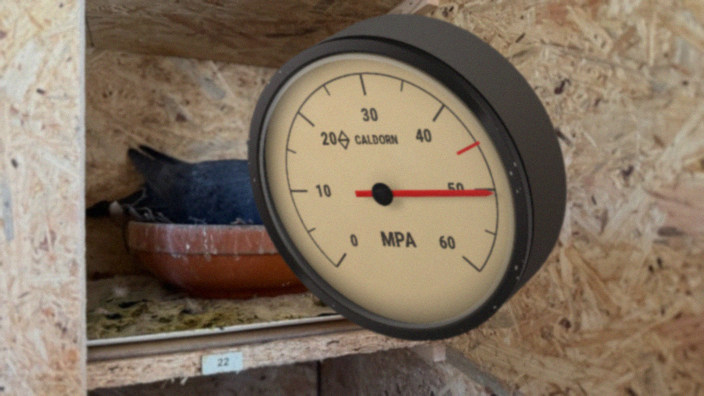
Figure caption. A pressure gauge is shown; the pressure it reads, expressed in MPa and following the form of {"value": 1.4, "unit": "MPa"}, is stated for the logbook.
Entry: {"value": 50, "unit": "MPa"}
